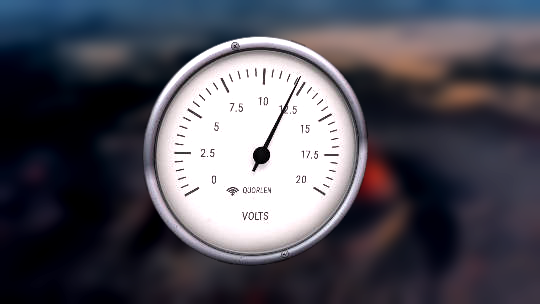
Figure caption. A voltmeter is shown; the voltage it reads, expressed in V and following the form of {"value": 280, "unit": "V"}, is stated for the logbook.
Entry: {"value": 12, "unit": "V"}
